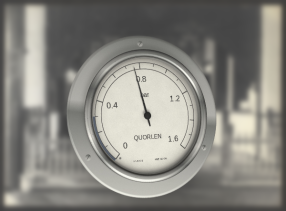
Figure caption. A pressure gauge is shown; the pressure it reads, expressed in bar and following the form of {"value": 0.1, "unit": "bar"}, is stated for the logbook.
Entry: {"value": 0.75, "unit": "bar"}
